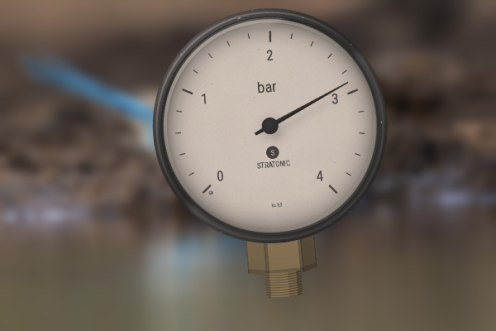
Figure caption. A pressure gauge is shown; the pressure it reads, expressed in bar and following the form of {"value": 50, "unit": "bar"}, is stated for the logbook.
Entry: {"value": 2.9, "unit": "bar"}
